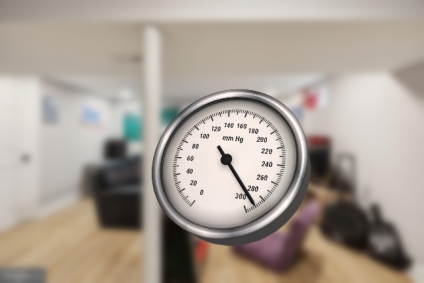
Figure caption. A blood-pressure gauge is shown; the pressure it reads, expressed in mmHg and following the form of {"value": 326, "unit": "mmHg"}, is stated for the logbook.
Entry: {"value": 290, "unit": "mmHg"}
